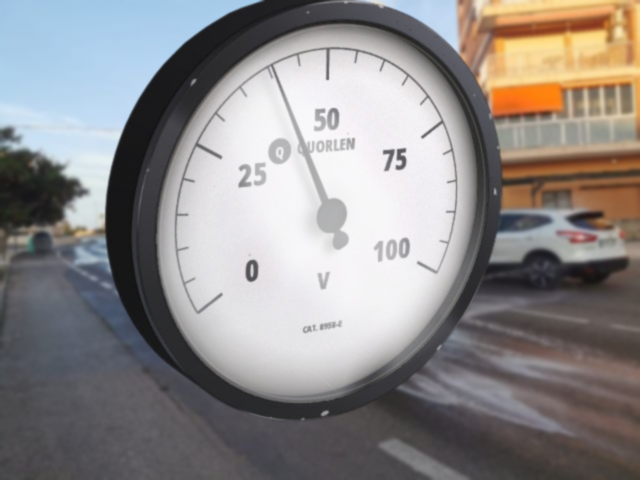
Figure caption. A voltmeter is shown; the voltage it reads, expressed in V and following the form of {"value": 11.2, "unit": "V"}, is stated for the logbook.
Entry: {"value": 40, "unit": "V"}
